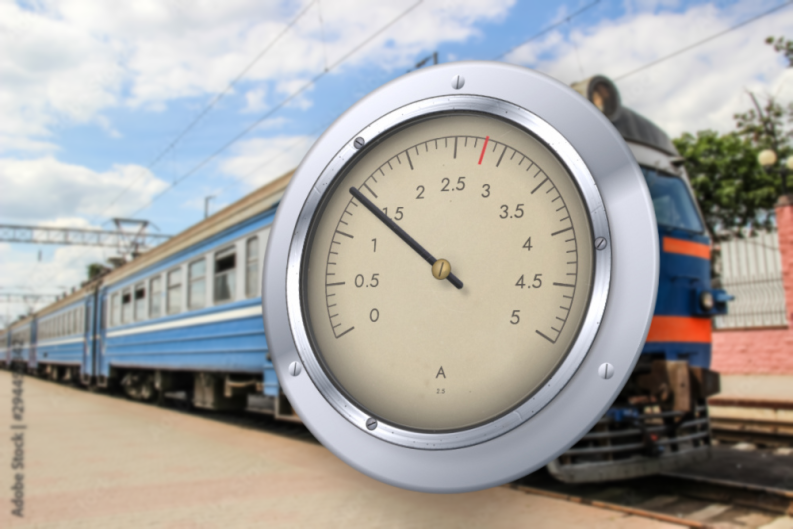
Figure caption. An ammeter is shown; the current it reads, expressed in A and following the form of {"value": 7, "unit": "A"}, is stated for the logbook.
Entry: {"value": 1.4, "unit": "A"}
